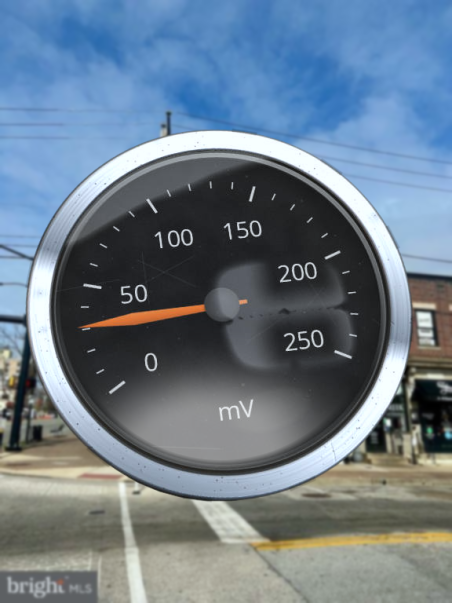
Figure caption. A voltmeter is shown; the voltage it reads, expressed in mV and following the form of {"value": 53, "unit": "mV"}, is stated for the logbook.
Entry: {"value": 30, "unit": "mV"}
